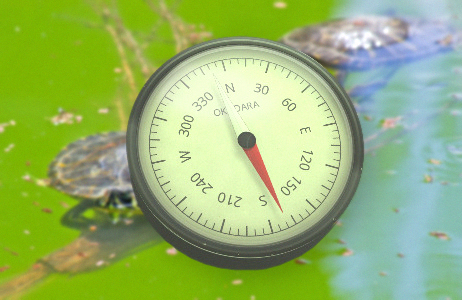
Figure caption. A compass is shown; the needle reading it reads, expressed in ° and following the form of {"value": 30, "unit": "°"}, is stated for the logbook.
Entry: {"value": 170, "unit": "°"}
